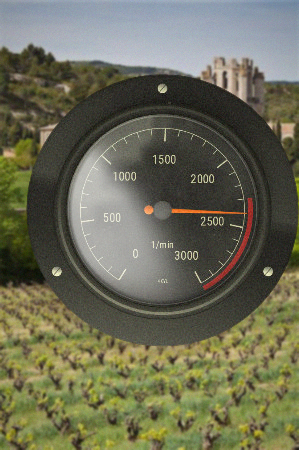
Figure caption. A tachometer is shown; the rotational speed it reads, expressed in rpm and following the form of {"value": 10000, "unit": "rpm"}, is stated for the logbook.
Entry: {"value": 2400, "unit": "rpm"}
